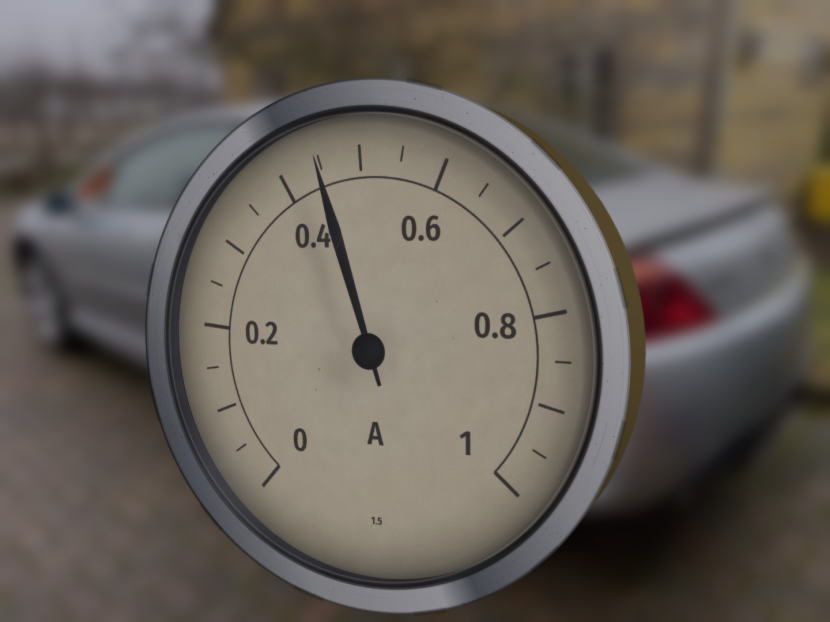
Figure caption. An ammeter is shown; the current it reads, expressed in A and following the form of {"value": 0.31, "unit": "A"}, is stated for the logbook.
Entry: {"value": 0.45, "unit": "A"}
